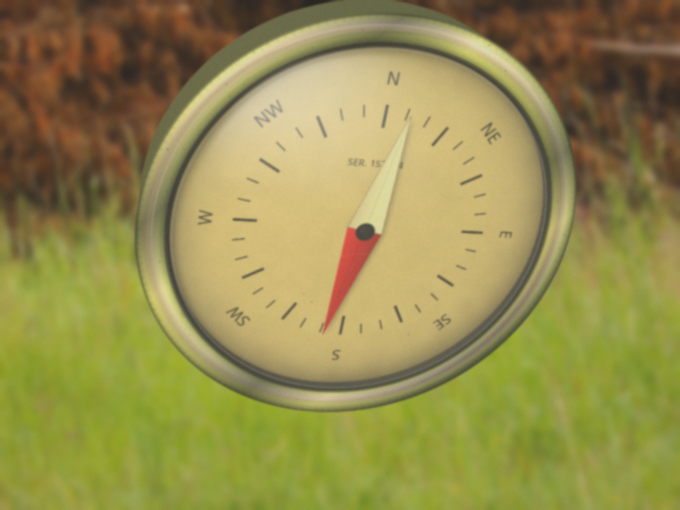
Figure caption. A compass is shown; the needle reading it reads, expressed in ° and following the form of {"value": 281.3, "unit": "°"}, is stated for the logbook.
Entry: {"value": 190, "unit": "°"}
